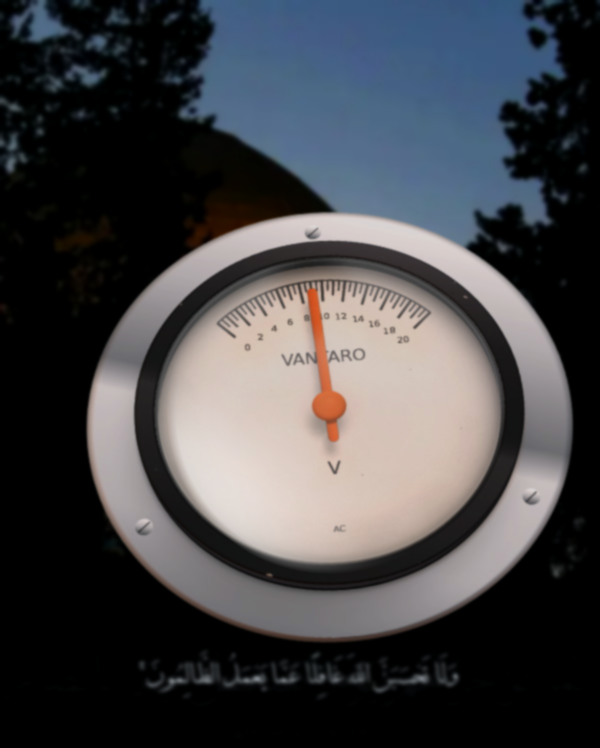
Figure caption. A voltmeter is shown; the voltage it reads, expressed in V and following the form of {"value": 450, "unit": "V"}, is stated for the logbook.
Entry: {"value": 9, "unit": "V"}
